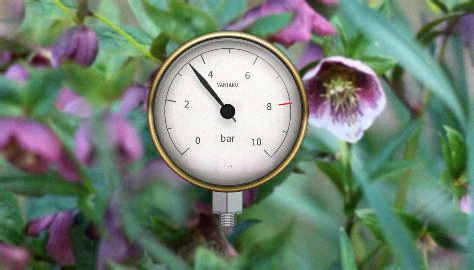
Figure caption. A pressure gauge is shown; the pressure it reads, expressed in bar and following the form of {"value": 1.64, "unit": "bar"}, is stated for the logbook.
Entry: {"value": 3.5, "unit": "bar"}
